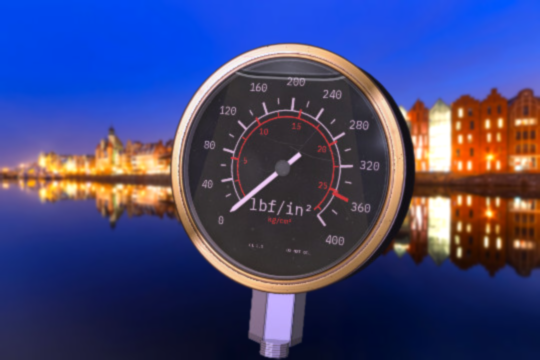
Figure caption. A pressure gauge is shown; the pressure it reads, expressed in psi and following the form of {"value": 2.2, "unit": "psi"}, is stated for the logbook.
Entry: {"value": 0, "unit": "psi"}
